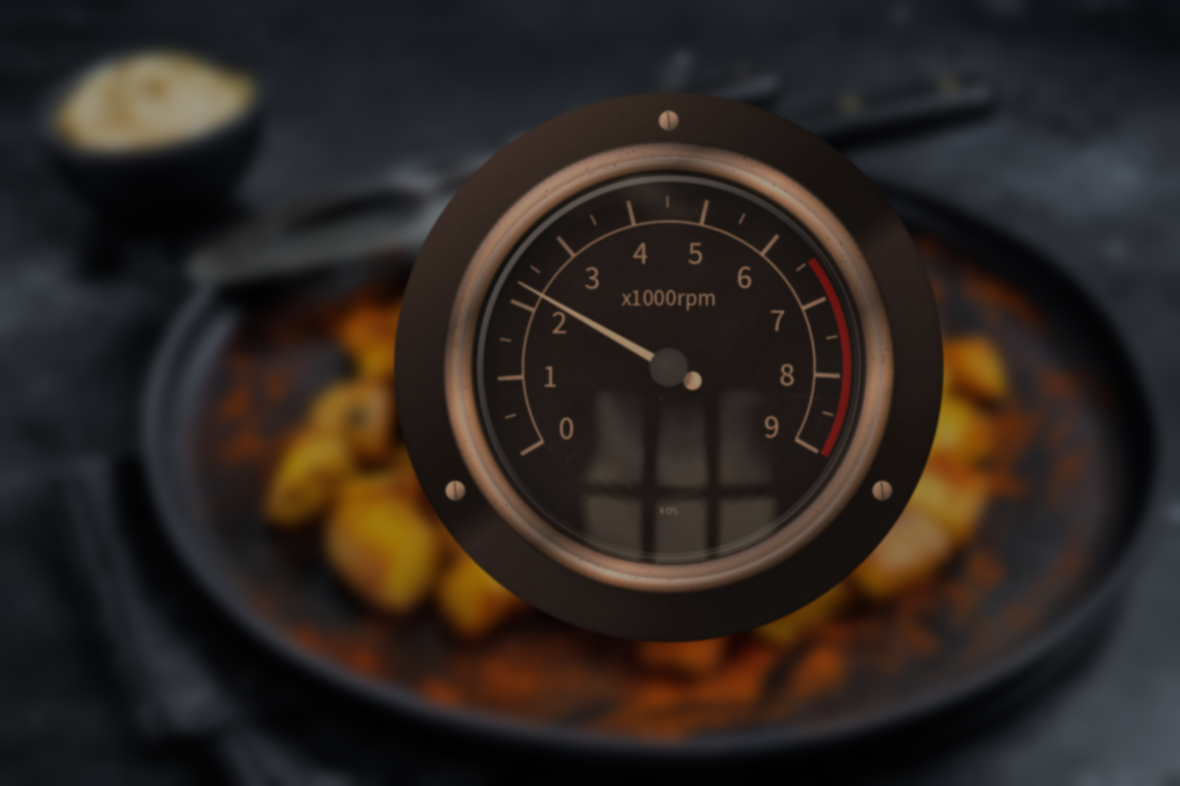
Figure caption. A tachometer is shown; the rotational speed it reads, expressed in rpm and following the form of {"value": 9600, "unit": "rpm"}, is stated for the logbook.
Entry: {"value": 2250, "unit": "rpm"}
